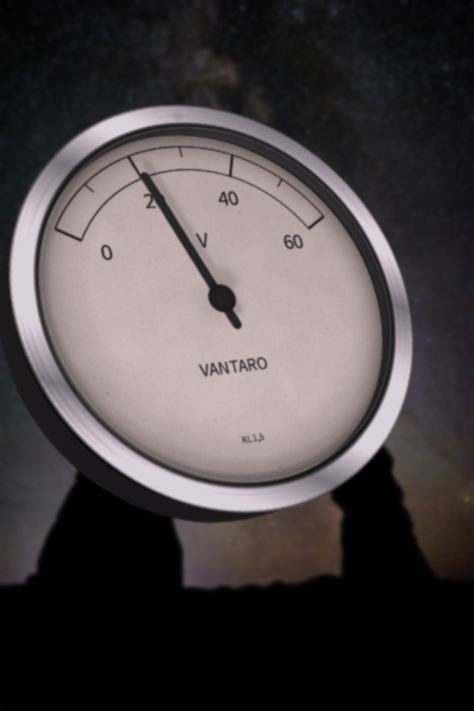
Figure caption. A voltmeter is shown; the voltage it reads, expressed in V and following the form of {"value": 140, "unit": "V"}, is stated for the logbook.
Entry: {"value": 20, "unit": "V"}
